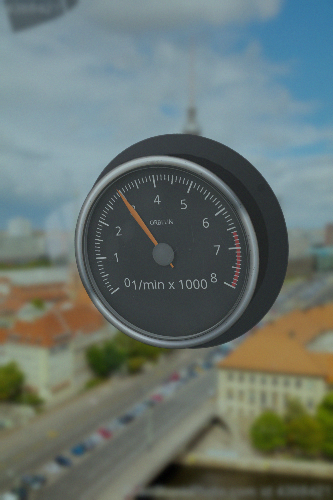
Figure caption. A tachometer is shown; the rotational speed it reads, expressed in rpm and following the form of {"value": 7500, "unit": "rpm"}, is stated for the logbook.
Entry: {"value": 3000, "unit": "rpm"}
